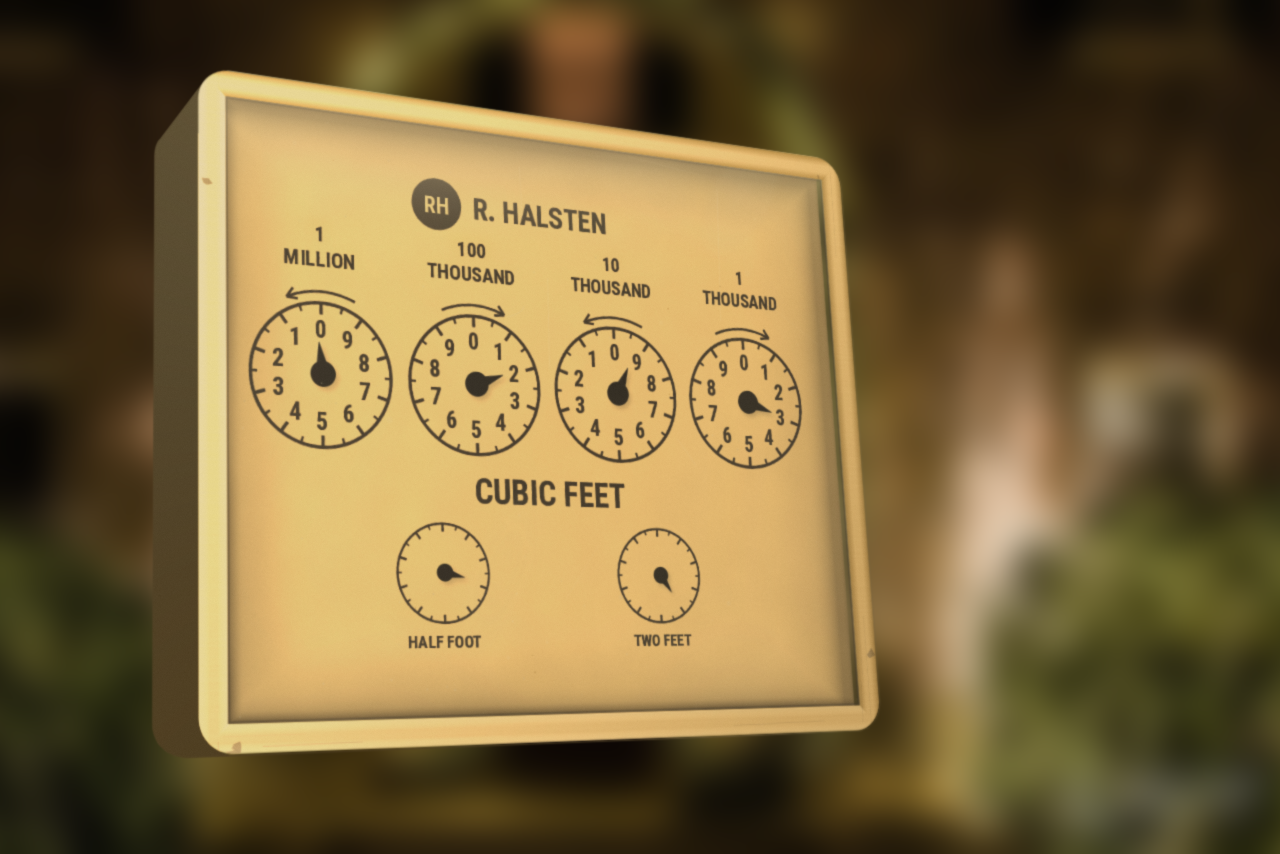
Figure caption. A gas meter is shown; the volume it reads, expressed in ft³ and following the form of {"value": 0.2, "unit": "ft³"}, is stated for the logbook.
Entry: {"value": 19300, "unit": "ft³"}
